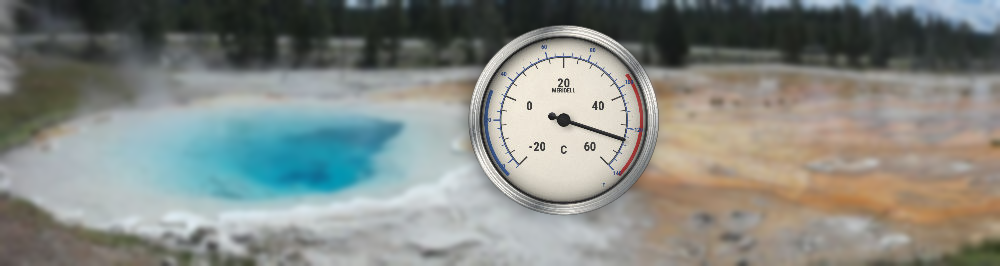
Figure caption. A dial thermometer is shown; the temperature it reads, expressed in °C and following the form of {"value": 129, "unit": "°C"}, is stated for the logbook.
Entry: {"value": 52, "unit": "°C"}
